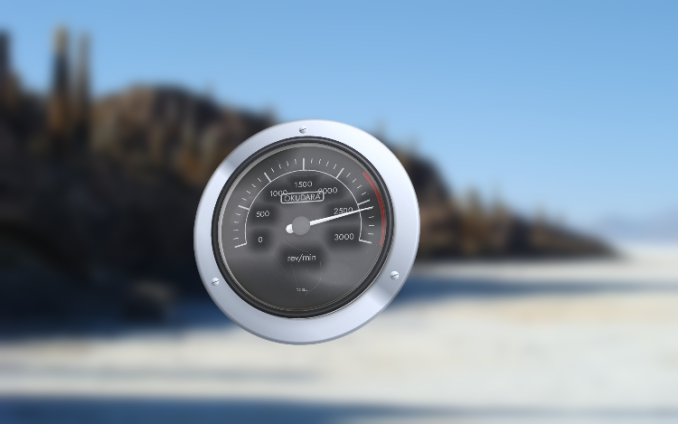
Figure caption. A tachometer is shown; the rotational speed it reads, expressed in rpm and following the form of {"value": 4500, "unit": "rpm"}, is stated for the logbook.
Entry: {"value": 2600, "unit": "rpm"}
